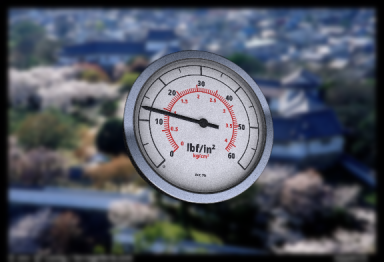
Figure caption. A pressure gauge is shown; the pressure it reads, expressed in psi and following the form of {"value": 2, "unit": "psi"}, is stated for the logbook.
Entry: {"value": 12.5, "unit": "psi"}
